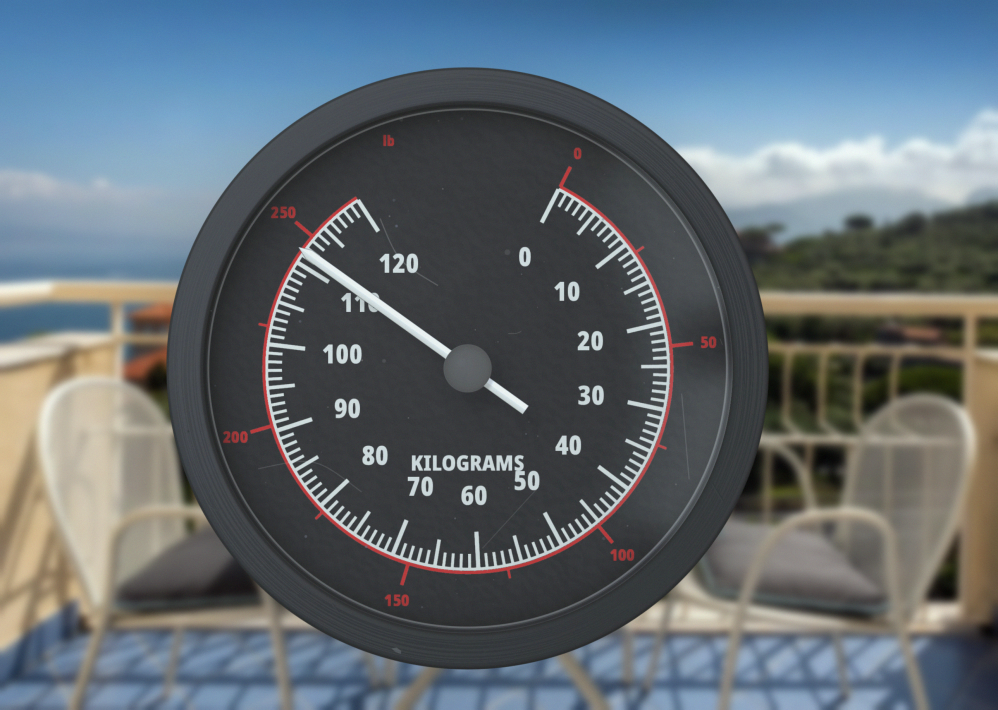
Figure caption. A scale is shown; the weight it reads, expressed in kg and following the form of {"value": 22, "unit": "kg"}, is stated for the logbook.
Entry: {"value": 111.5, "unit": "kg"}
